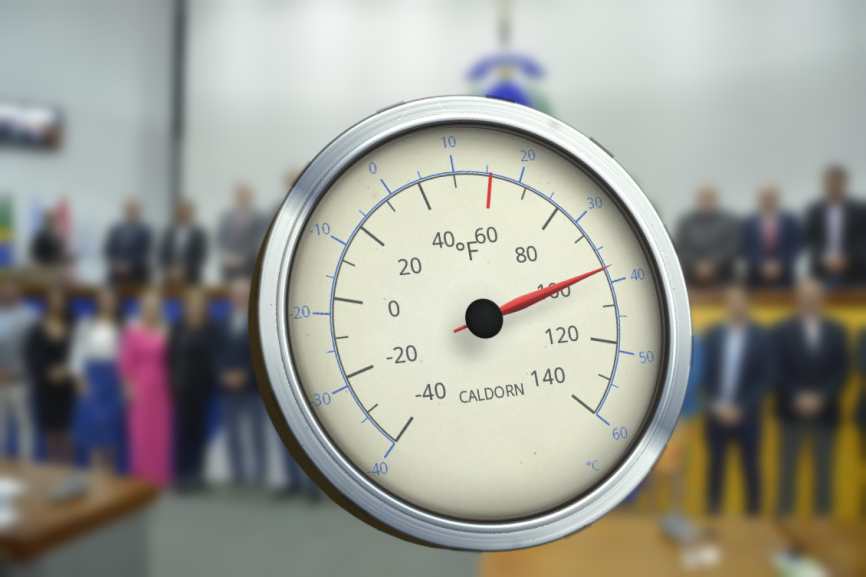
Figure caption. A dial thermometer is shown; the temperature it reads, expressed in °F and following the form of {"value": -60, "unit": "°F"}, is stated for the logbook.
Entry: {"value": 100, "unit": "°F"}
